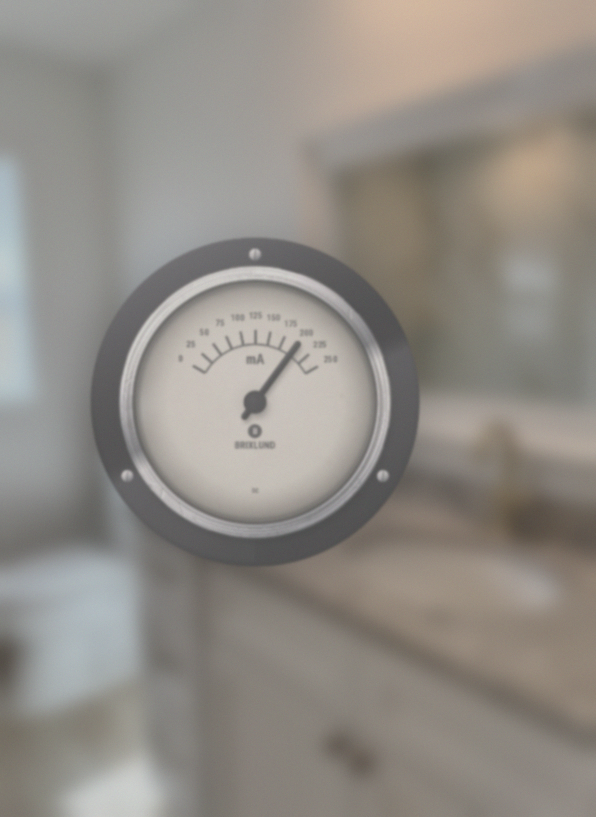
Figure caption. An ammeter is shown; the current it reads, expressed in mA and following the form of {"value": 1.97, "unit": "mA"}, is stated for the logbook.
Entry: {"value": 200, "unit": "mA"}
